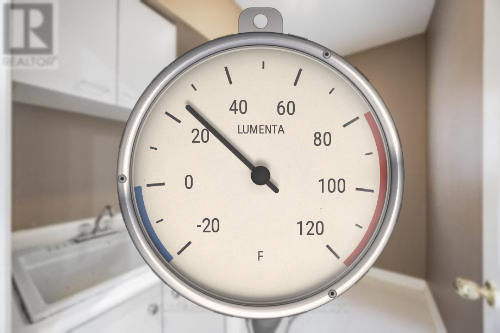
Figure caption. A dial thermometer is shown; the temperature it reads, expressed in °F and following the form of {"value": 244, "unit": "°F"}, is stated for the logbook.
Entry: {"value": 25, "unit": "°F"}
